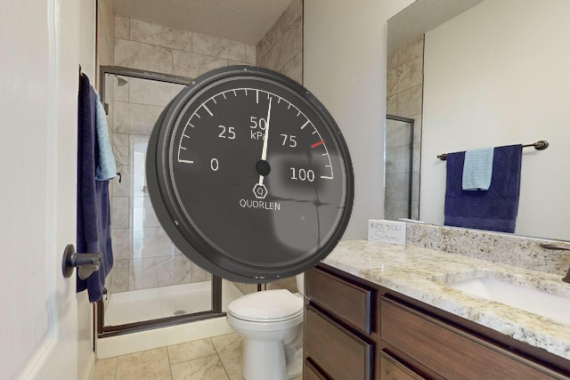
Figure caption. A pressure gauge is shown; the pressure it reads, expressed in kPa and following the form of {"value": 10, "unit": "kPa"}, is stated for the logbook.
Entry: {"value": 55, "unit": "kPa"}
